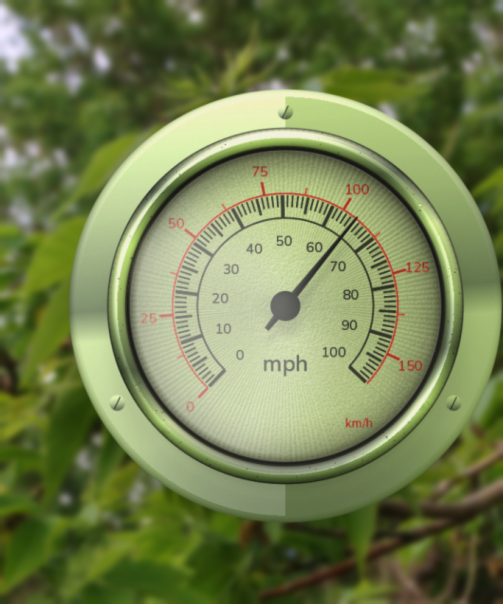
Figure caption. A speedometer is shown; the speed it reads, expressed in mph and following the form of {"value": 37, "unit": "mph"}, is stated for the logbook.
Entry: {"value": 65, "unit": "mph"}
